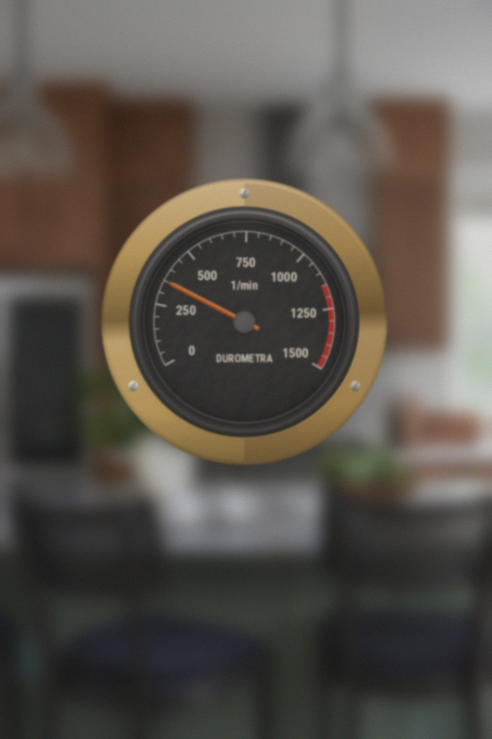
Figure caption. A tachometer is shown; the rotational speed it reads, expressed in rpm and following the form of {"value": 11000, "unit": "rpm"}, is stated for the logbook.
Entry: {"value": 350, "unit": "rpm"}
